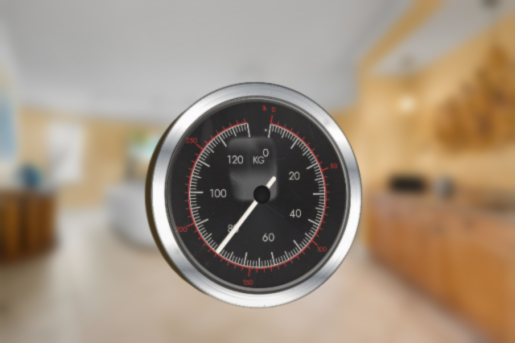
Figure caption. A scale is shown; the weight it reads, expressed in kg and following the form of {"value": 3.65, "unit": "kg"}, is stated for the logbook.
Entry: {"value": 80, "unit": "kg"}
